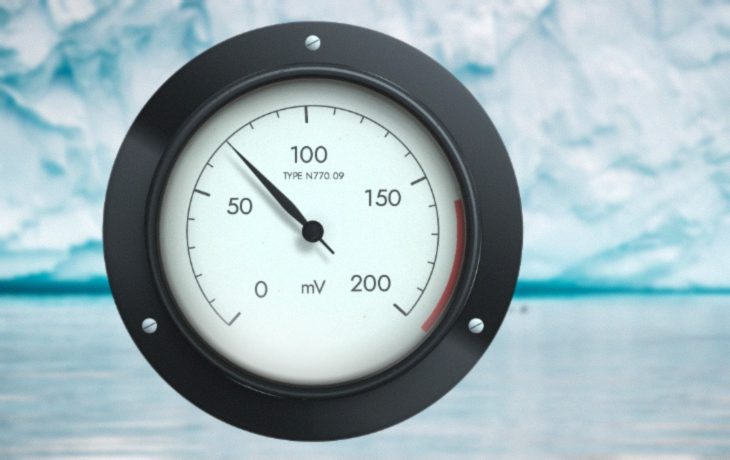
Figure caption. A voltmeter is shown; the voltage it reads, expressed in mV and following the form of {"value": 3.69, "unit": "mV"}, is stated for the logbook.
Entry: {"value": 70, "unit": "mV"}
